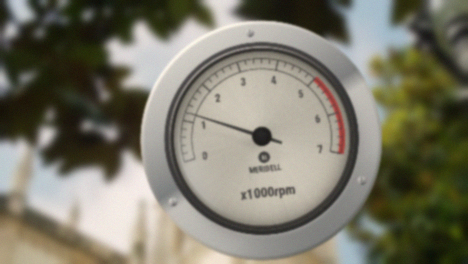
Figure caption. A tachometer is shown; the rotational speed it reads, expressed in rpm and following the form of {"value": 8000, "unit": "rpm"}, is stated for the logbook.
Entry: {"value": 1200, "unit": "rpm"}
